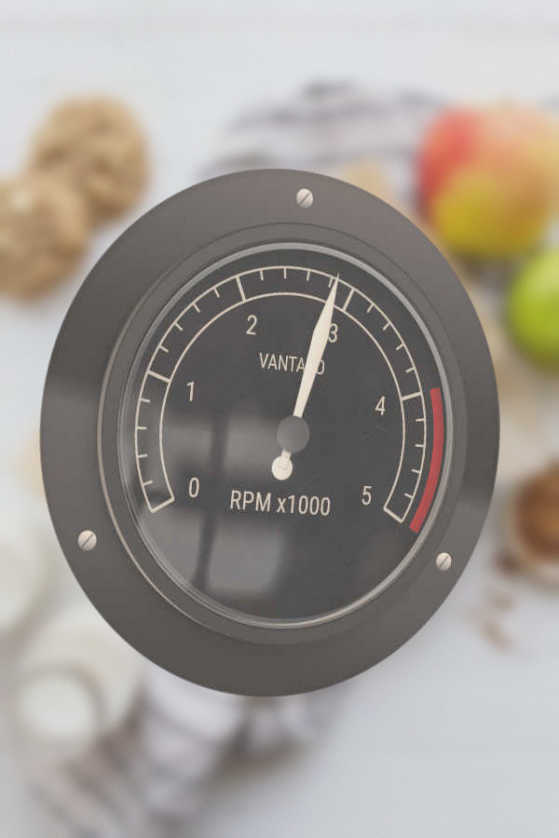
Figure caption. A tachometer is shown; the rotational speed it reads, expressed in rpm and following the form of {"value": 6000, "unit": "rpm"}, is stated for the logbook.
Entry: {"value": 2800, "unit": "rpm"}
